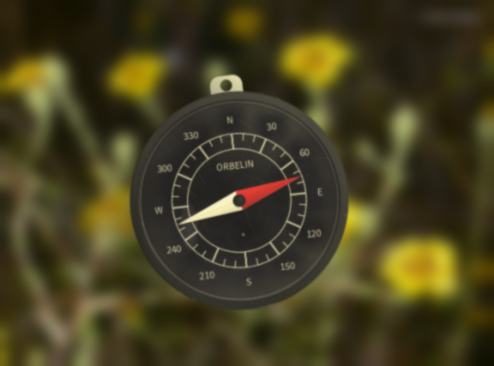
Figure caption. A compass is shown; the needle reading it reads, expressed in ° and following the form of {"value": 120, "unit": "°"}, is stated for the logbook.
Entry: {"value": 75, "unit": "°"}
